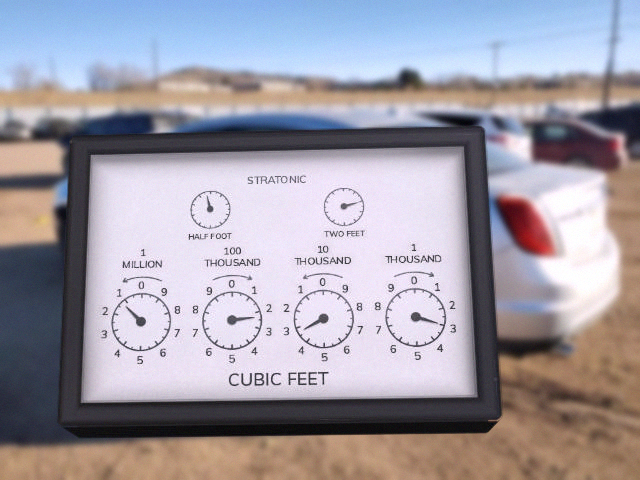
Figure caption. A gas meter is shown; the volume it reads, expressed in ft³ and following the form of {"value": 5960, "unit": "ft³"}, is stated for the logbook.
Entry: {"value": 123300, "unit": "ft³"}
